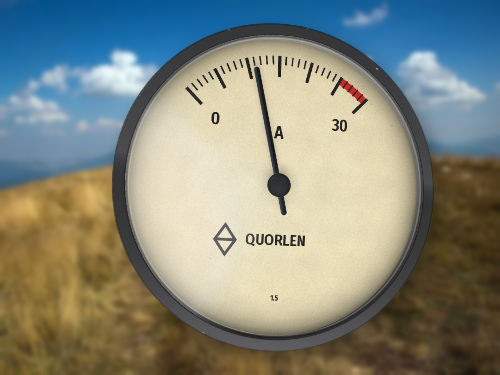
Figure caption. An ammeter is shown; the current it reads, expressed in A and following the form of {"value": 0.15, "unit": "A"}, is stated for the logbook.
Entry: {"value": 11, "unit": "A"}
